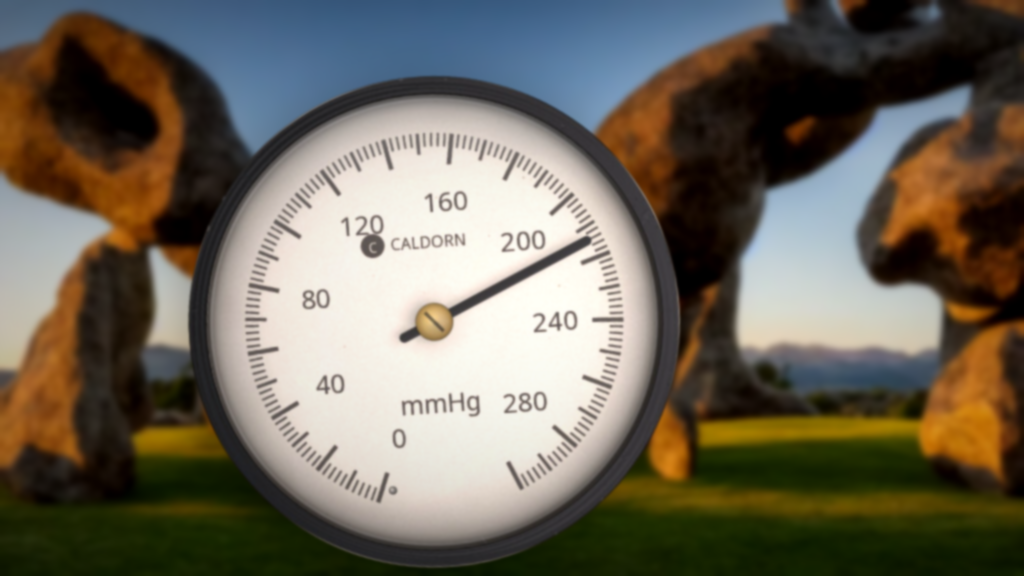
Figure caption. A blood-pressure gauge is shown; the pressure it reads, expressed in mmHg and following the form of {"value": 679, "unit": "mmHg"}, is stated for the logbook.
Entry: {"value": 214, "unit": "mmHg"}
